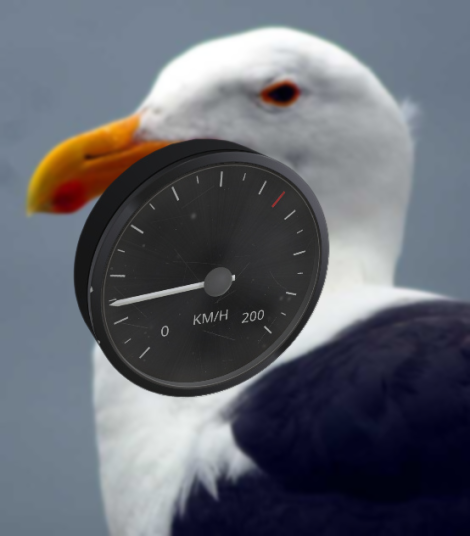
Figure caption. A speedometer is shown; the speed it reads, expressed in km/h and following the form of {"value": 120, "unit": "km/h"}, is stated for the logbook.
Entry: {"value": 30, "unit": "km/h"}
